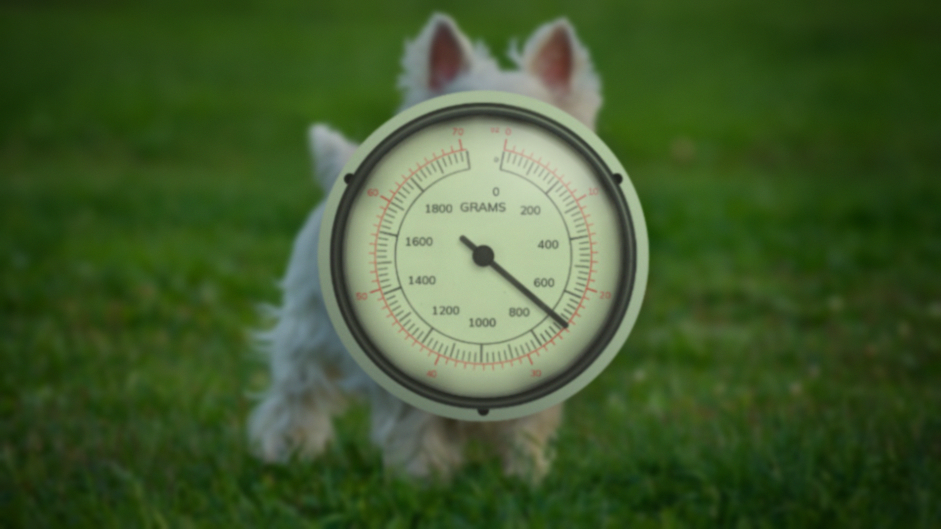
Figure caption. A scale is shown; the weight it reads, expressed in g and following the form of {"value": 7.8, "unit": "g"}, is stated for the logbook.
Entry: {"value": 700, "unit": "g"}
